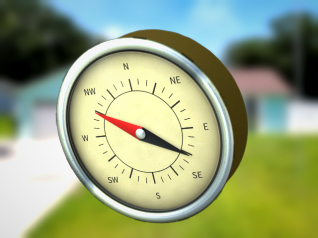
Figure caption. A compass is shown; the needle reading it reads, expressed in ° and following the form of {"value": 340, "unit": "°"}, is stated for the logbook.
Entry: {"value": 300, "unit": "°"}
